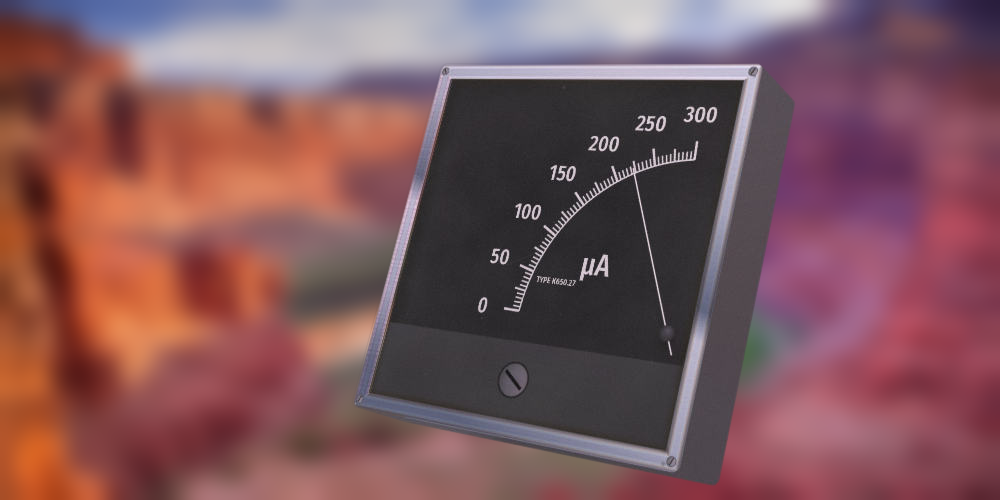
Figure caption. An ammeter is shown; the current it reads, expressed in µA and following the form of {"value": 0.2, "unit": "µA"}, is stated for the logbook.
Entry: {"value": 225, "unit": "µA"}
